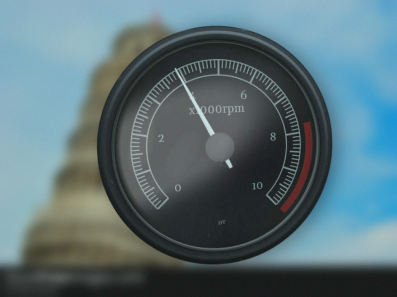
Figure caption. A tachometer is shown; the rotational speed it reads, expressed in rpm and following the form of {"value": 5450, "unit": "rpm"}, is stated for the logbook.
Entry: {"value": 3900, "unit": "rpm"}
